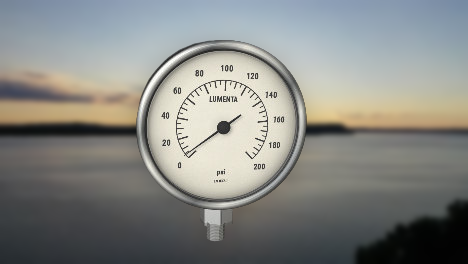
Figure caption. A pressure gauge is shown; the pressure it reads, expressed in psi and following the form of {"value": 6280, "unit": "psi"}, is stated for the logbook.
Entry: {"value": 5, "unit": "psi"}
